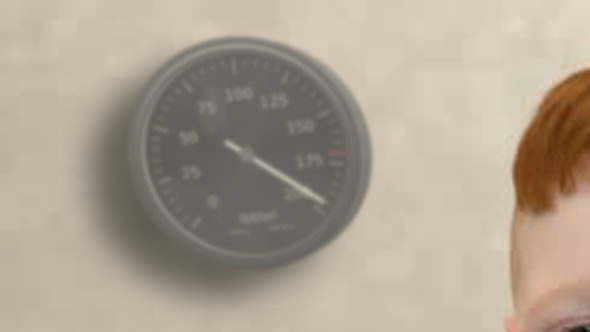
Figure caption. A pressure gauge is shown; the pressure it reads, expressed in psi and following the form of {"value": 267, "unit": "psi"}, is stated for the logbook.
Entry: {"value": 195, "unit": "psi"}
